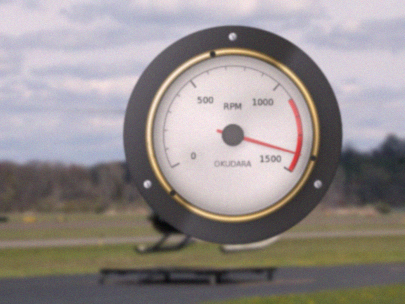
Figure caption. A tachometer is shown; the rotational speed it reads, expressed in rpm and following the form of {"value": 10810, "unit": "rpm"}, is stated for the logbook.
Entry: {"value": 1400, "unit": "rpm"}
